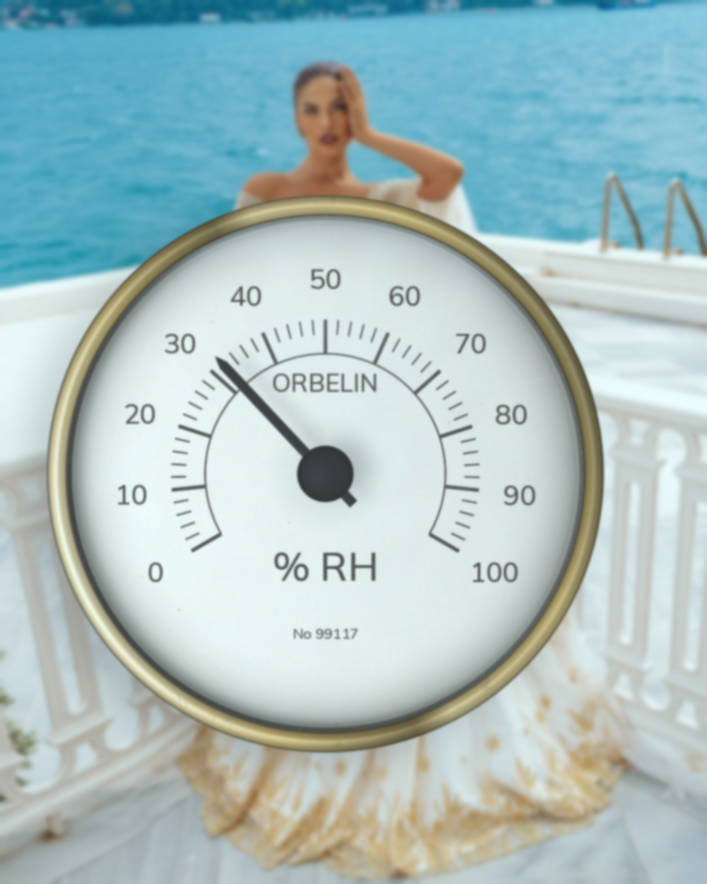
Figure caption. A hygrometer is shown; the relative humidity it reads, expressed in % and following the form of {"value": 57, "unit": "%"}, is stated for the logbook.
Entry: {"value": 32, "unit": "%"}
